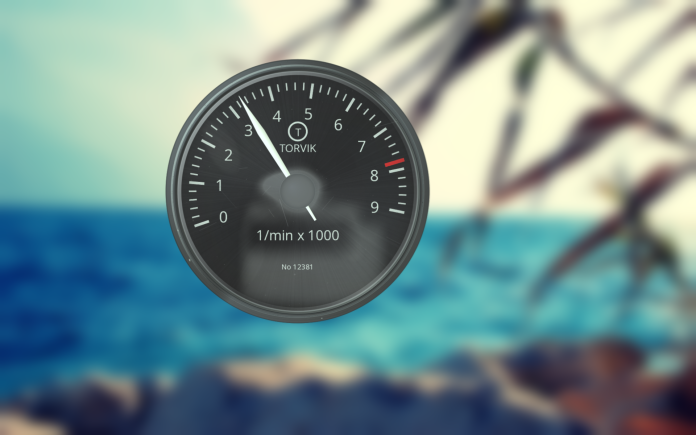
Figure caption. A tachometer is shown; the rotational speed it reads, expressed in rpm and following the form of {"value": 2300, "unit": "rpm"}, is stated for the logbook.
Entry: {"value": 3300, "unit": "rpm"}
